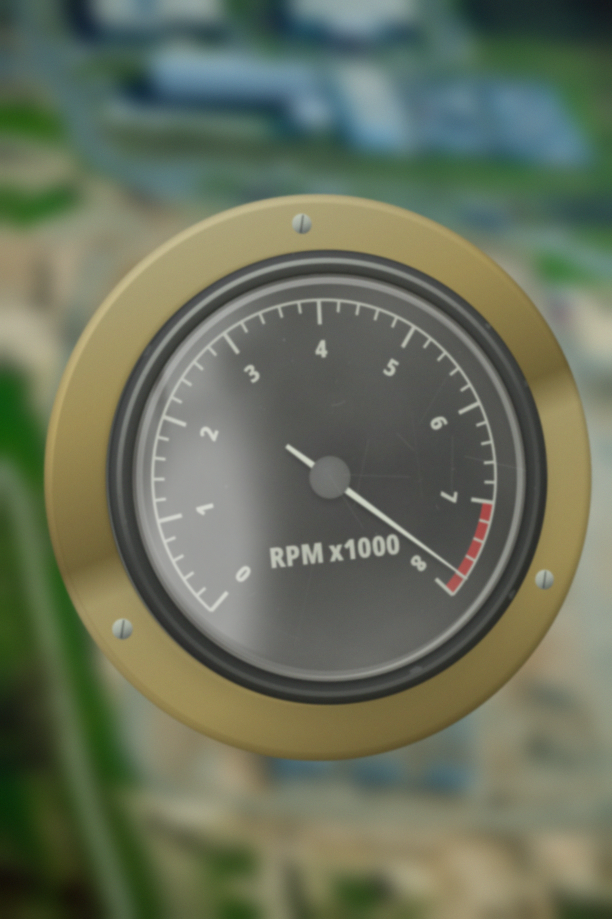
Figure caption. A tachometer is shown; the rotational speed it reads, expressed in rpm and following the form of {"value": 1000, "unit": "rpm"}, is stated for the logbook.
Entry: {"value": 7800, "unit": "rpm"}
